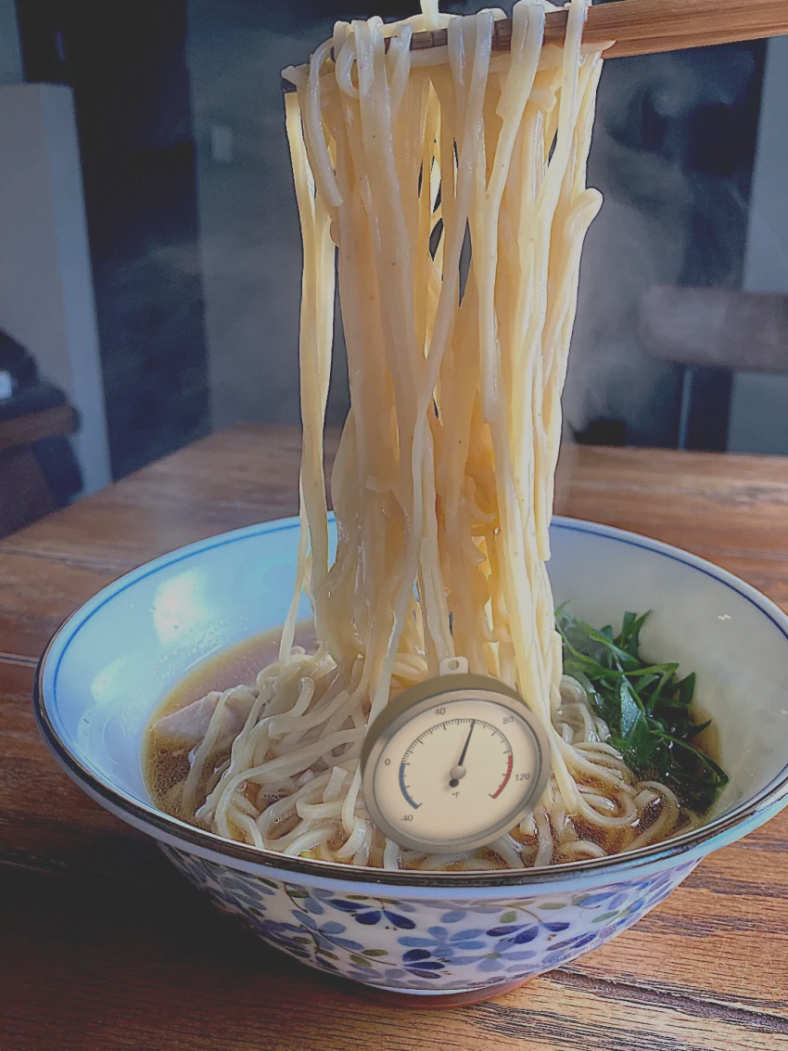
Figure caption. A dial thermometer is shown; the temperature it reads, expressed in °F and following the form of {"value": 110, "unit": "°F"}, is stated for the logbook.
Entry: {"value": 60, "unit": "°F"}
